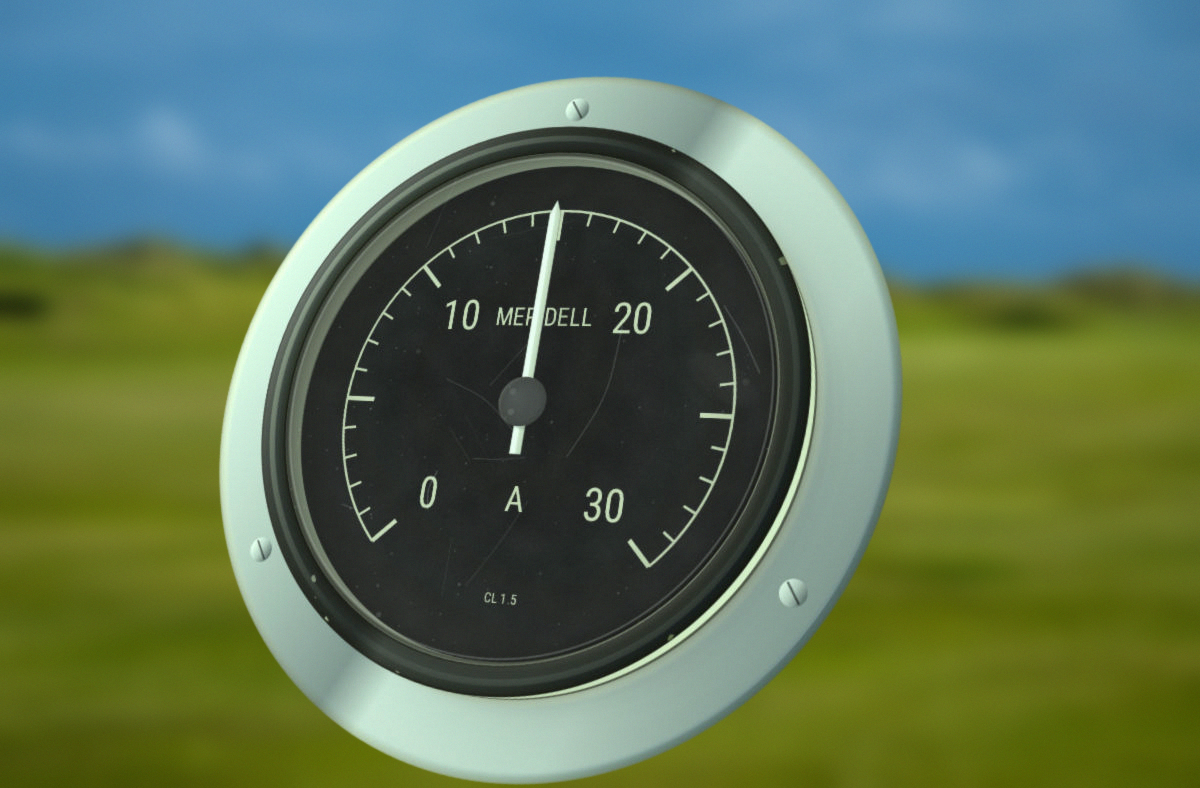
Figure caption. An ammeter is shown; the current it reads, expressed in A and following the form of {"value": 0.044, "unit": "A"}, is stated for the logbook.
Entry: {"value": 15, "unit": "A"}
